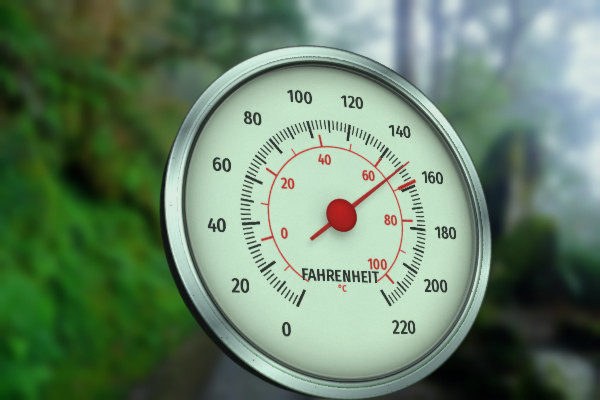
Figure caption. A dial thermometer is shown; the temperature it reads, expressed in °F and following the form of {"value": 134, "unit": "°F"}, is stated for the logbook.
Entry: {"value": 150, "unit": "°F"}
